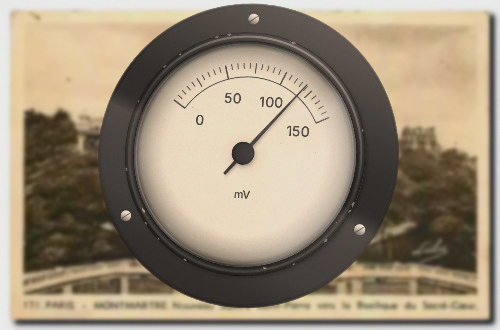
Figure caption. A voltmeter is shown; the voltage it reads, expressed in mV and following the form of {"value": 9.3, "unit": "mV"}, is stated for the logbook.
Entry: {"value": 120, "unit": "mV"}
